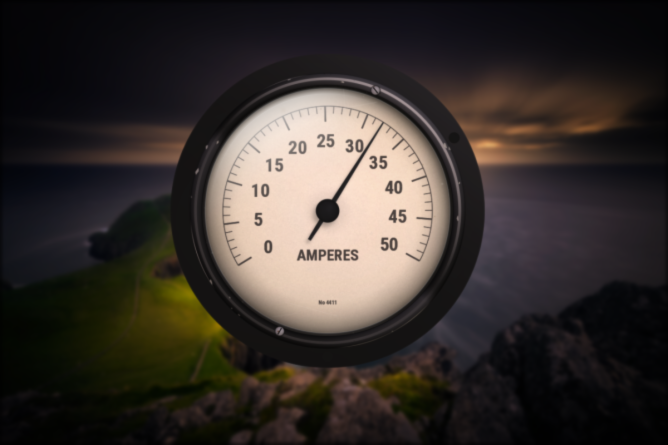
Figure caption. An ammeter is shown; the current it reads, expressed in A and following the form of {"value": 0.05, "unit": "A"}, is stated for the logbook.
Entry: {"value": 32, "unit": "A"}
